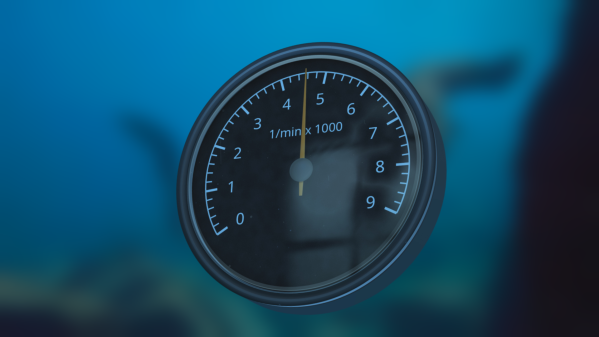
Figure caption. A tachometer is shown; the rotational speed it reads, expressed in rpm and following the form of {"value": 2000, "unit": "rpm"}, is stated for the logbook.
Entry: {"value": 4600, "unit": "rpm"}
